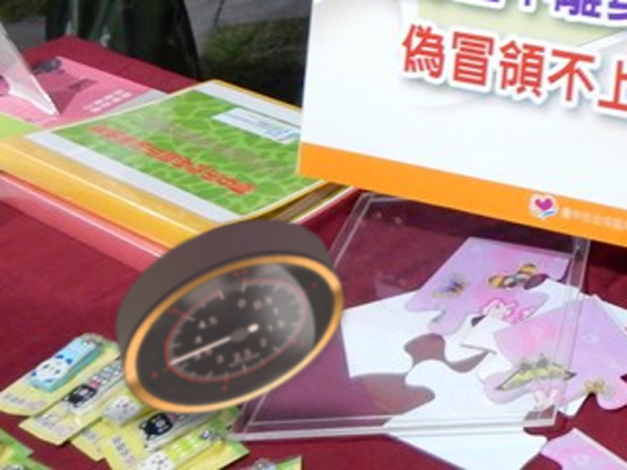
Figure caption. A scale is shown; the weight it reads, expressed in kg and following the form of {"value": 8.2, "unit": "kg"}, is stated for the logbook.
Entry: {"value": 3.75, "unit": "kg"}
